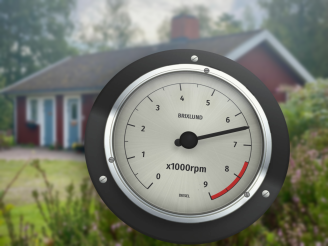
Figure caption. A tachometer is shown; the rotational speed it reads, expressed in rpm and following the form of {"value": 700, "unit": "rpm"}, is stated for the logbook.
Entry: {"value": 6500, "unit": "rpm"}
